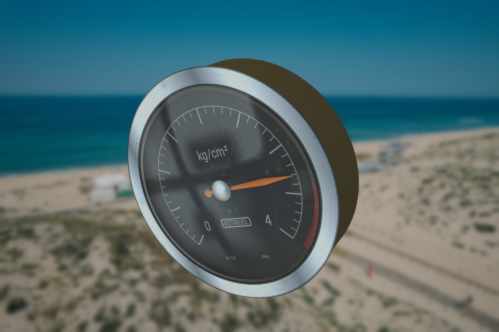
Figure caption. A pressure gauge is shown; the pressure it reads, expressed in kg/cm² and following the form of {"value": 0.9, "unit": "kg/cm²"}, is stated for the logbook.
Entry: {"value": 3.3, "unit": "kg/cm²"}
